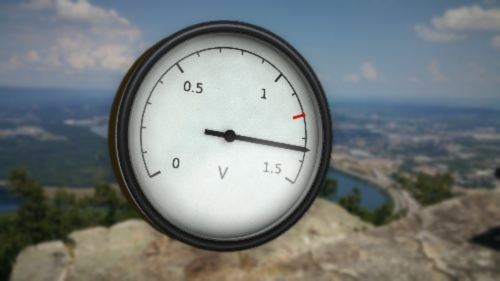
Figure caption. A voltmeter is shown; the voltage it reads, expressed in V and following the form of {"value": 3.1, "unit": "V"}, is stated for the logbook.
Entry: {"value": 1.35, "unit": "V"}
